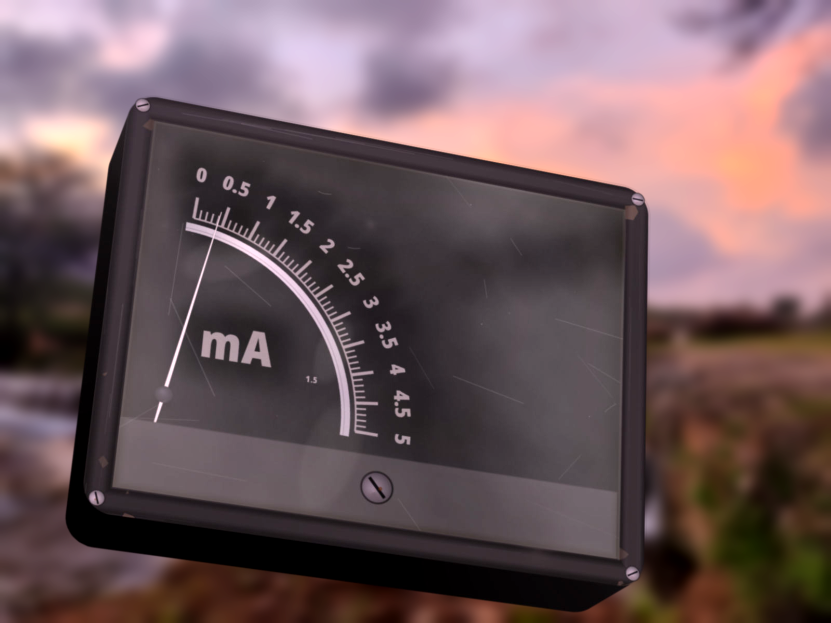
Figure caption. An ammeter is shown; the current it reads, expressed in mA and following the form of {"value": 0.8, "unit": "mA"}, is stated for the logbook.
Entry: {"value": 0.4, "unit": "mA"}
